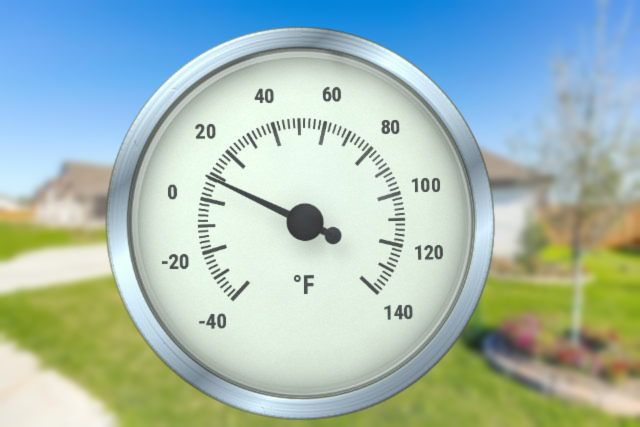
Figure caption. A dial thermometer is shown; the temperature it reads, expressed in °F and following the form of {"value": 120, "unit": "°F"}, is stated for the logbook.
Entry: {"value": 8, "unit": "°F"}
